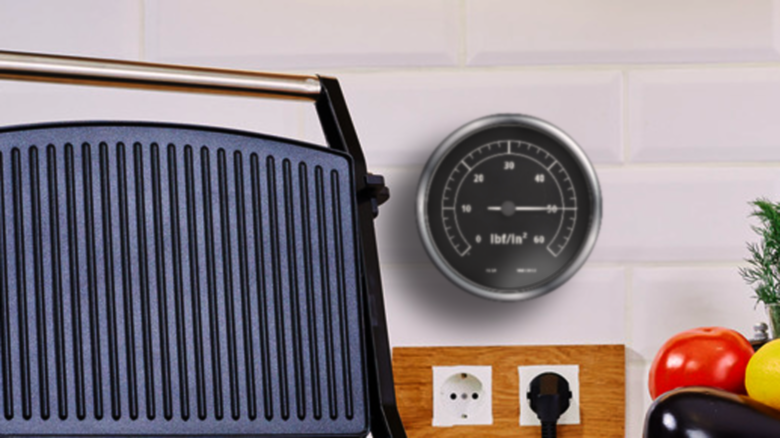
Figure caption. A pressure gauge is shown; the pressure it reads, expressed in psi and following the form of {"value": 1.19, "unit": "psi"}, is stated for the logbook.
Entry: {"value": 50, "unit": "psi"}
